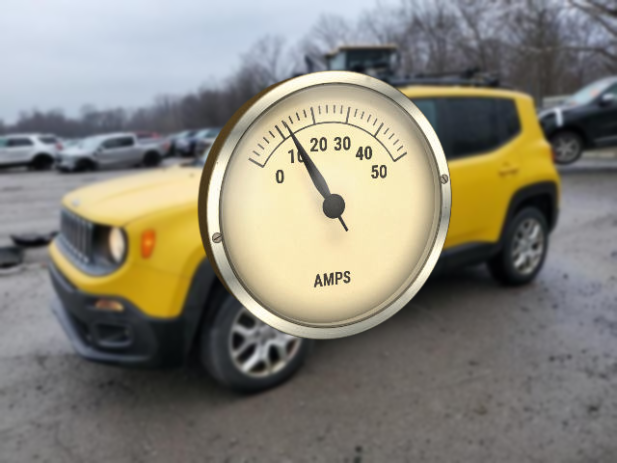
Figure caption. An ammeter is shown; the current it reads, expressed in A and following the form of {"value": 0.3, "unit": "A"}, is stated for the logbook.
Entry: {"value": 12, "unit": "A"}
